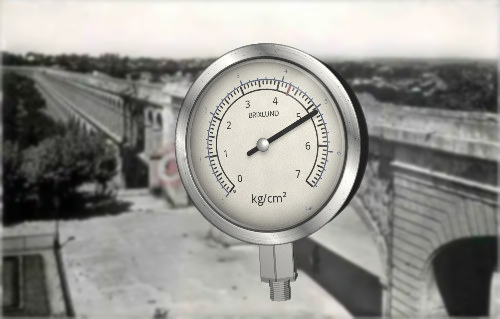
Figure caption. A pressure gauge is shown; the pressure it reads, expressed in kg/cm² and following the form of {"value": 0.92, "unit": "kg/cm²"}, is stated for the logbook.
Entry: {"value": 5.2, "unit": "kg/cm²"}
